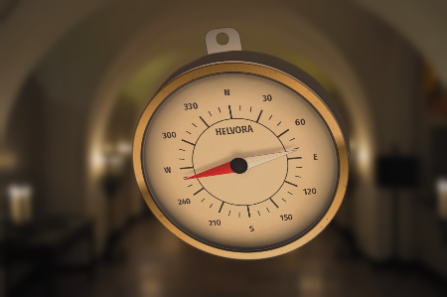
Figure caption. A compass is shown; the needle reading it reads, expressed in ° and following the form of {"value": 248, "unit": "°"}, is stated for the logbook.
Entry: {"value": 260, "unit": "°"}
